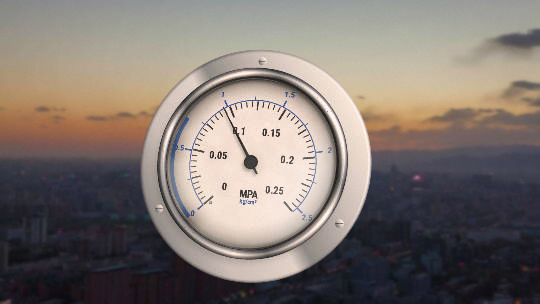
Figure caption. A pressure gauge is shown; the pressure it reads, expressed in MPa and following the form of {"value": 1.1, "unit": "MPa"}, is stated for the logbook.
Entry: {"value": 0.095, "unit": "MPa"}
